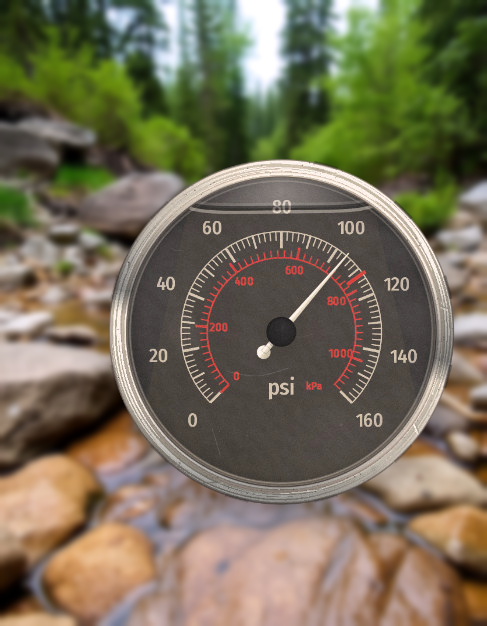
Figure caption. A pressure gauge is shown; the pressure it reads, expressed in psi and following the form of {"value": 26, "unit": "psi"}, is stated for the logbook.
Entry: {"value": 104, "unit": "psi"}
